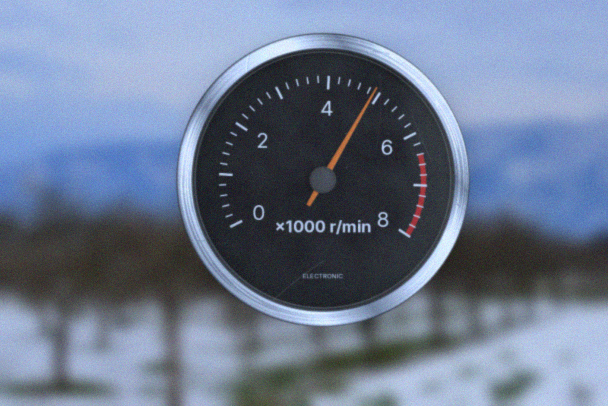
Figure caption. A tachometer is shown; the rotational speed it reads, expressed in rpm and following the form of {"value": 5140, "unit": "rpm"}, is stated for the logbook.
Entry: {"value": 4900, "unit": "rpm"}
